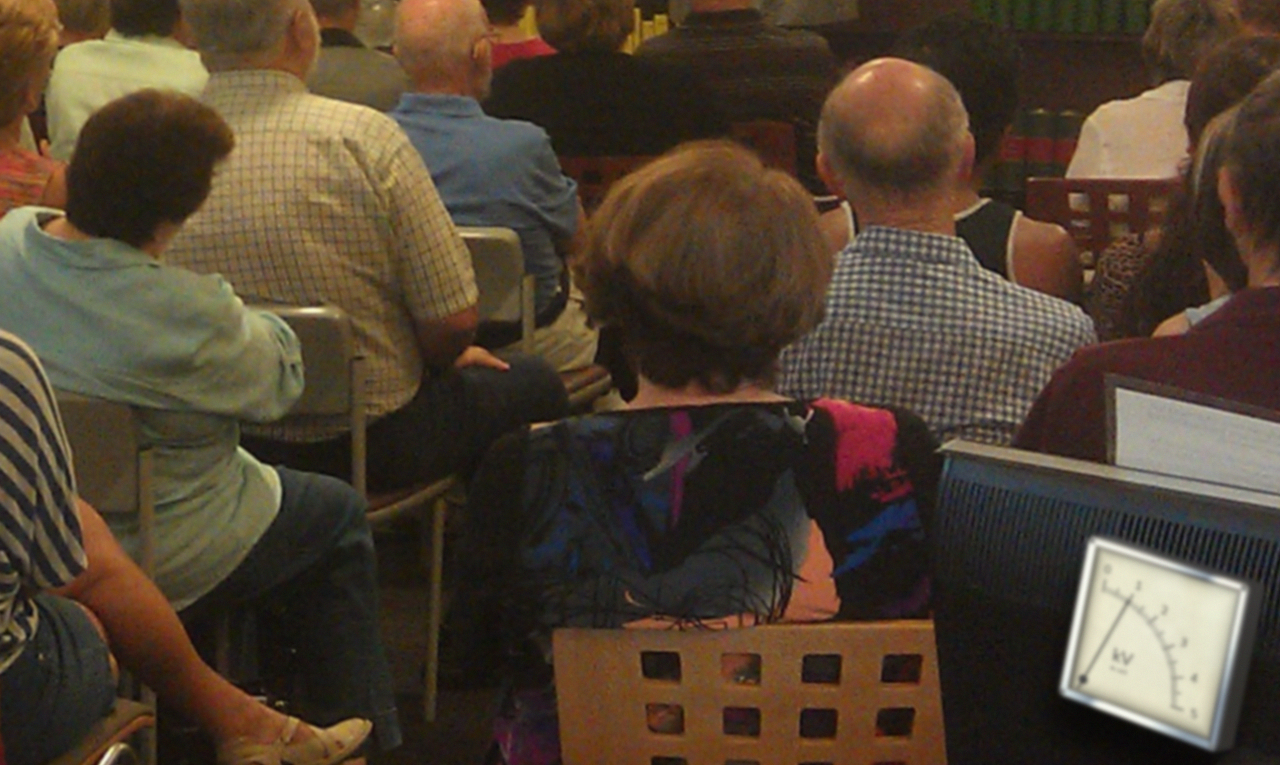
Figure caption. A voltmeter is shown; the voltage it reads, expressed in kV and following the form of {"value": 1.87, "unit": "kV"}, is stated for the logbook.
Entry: {"value": 1, "unit": "kV"}
